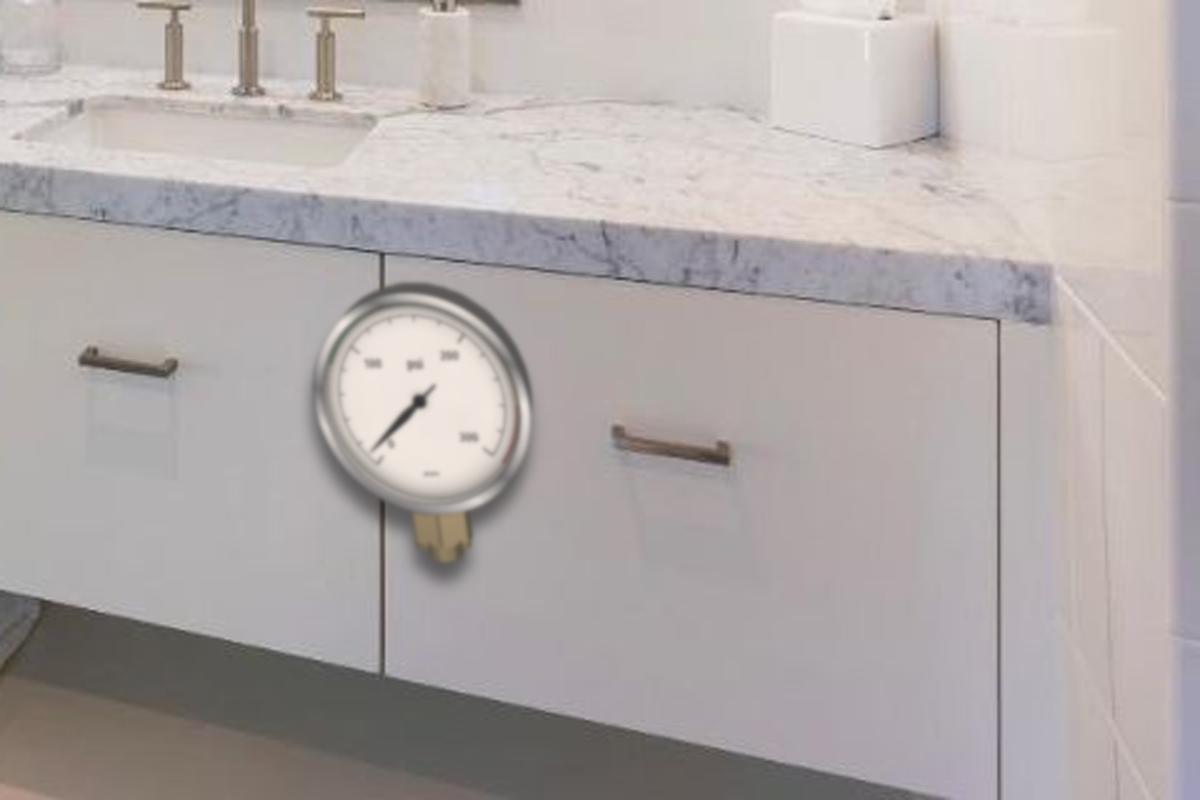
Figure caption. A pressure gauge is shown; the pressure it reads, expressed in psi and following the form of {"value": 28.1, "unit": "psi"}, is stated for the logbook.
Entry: {"value": 10, "unit": "psi"}
